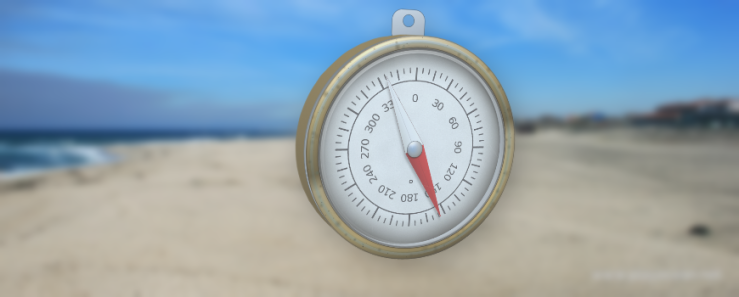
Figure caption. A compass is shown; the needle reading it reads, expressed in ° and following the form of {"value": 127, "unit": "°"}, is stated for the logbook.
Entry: {"value": 155, "unit": "°"}
